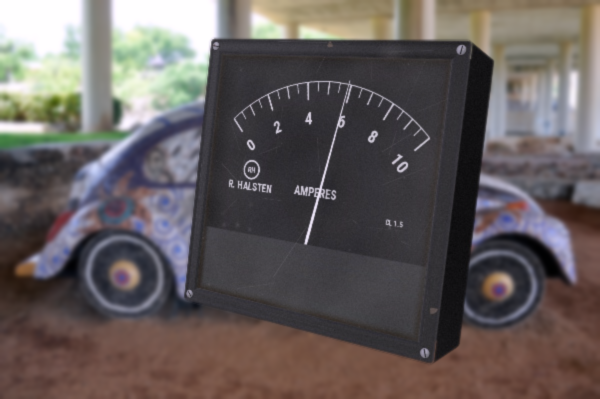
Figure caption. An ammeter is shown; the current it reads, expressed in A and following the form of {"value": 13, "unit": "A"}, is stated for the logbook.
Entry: {"value": 6, "unit": "A"}
